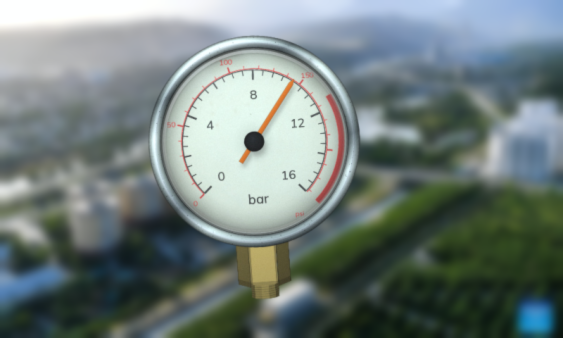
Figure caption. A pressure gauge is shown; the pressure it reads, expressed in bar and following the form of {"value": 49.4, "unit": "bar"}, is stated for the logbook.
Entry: {"value": 10, "unit": "bar"}
